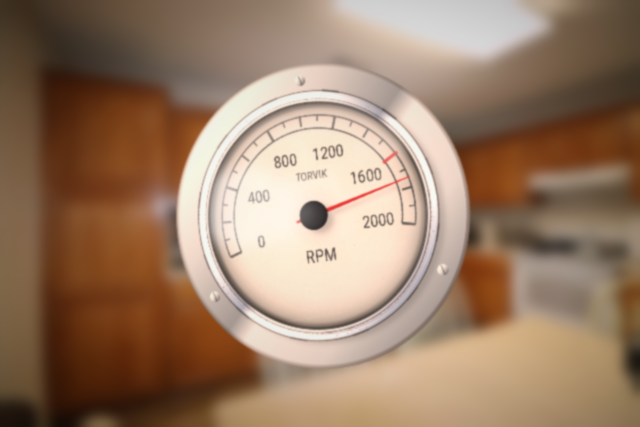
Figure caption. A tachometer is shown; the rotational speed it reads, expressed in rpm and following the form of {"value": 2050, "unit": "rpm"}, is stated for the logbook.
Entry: {"value": 1750, "unit": "rpm"}
